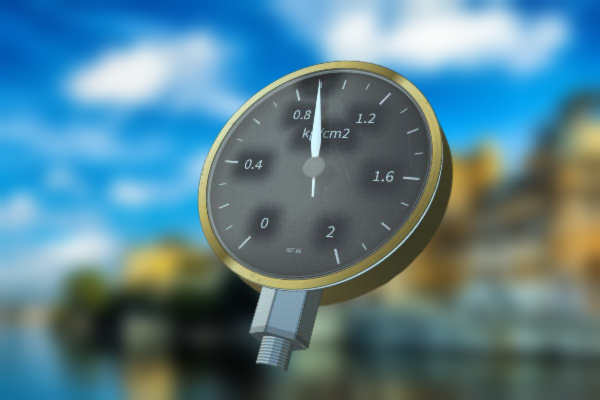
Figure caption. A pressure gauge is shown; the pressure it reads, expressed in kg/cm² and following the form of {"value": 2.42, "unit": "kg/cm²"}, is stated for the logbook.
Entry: {"value": 0.9, "unit": "kg/cm²"}
